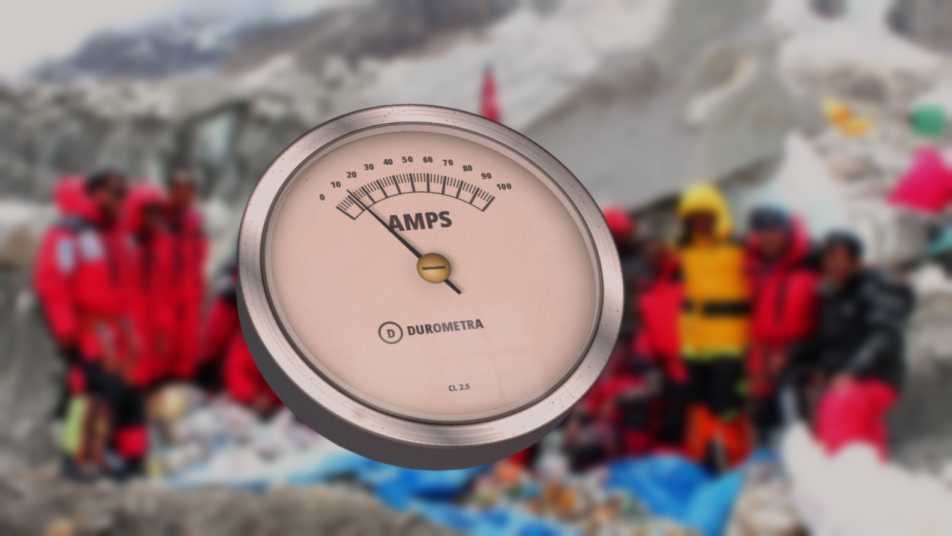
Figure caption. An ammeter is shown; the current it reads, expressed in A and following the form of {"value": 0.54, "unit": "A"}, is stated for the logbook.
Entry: {"value": 10, "unit": "A"}
